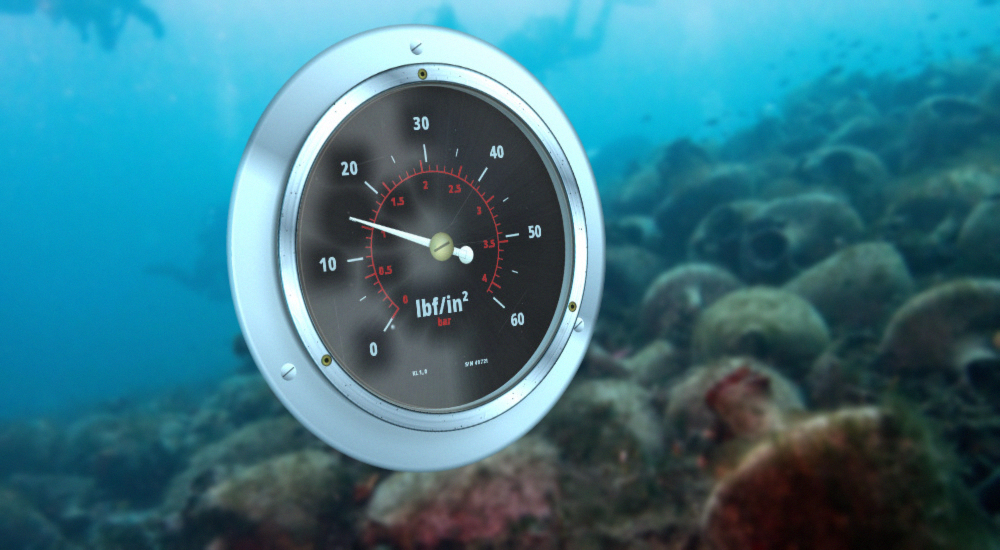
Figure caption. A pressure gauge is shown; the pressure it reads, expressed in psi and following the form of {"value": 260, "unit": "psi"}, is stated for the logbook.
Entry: {"value": 15, "unit": "psi"}
